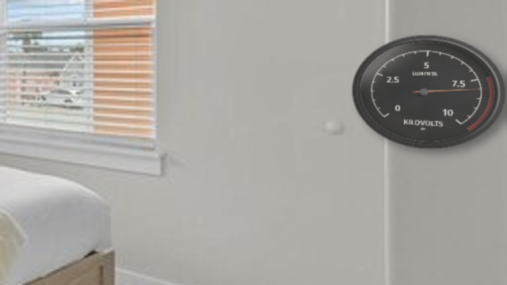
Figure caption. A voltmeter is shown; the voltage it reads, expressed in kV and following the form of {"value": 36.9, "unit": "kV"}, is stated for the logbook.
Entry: {"value": 8, "unit": "kV"}
